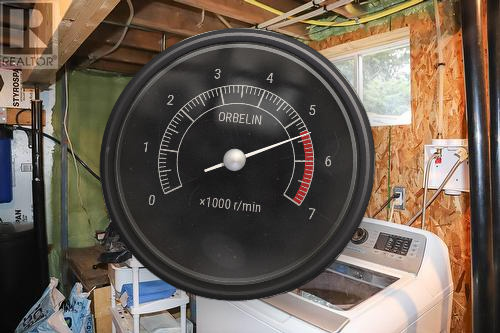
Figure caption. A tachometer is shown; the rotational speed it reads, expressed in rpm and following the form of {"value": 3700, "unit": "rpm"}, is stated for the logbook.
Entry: {"value": 5400, "unit": "rpm"}
